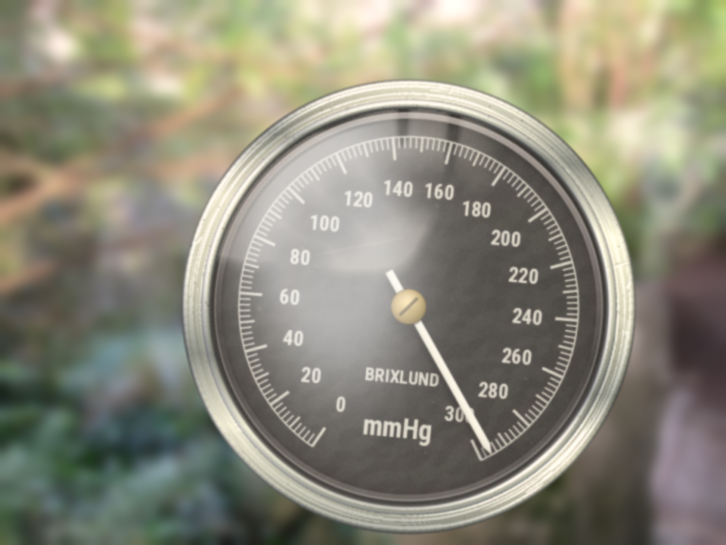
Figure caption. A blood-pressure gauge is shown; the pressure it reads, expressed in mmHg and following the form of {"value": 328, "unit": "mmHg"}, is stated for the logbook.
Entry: {"value": 296, "unit": "mmHg"}
